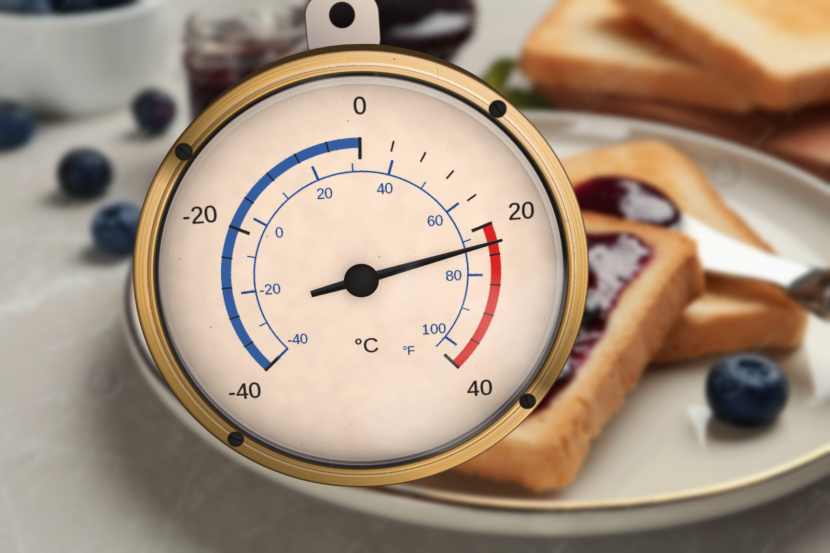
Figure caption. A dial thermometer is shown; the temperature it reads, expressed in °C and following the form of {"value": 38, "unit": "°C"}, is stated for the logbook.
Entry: {"value": 22, "unit": "°C"}
